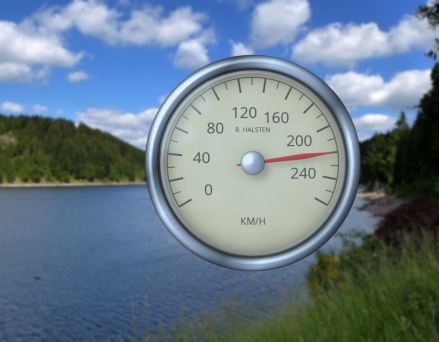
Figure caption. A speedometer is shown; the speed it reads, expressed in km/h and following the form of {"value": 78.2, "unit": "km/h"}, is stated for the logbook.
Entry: {"value": 220, "unit": "km/h"}
